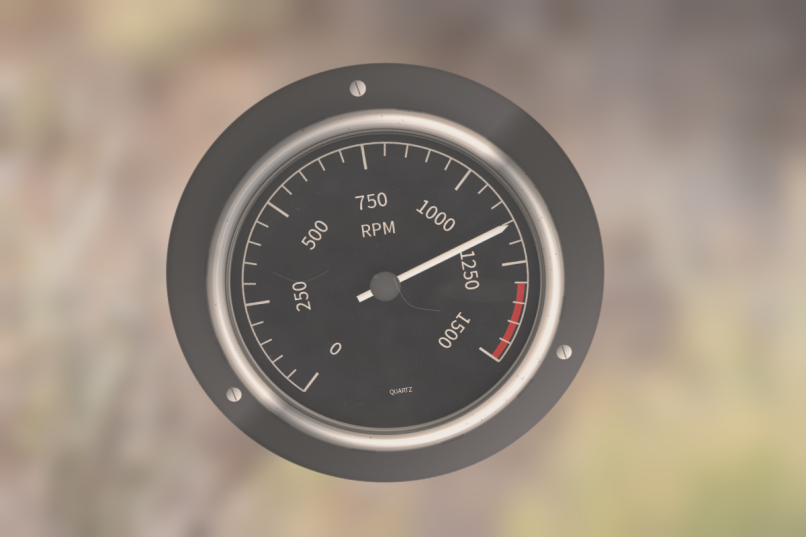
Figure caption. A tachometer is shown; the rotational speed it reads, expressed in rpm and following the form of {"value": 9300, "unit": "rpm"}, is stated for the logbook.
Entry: {"value": 1150, "unit": "rpm"}
